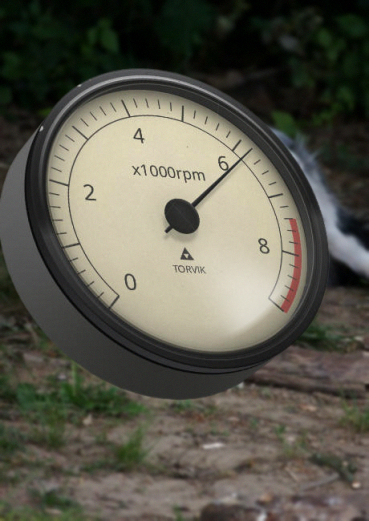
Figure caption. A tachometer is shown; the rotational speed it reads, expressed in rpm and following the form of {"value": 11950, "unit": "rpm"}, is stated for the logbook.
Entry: {"value": 6200, "unit": "rpm"}
